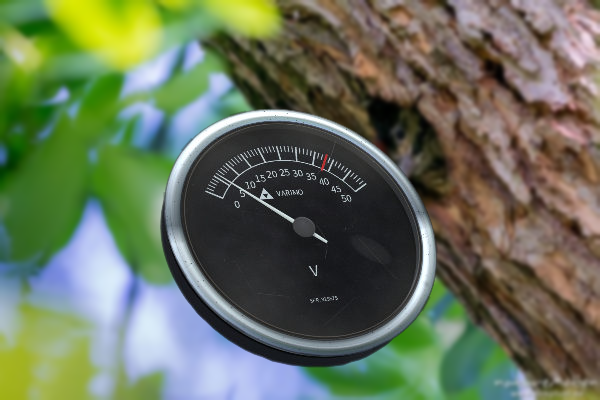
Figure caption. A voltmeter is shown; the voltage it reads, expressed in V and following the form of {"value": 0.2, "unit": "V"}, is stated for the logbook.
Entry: {"value": 5, "unit": "V"}
